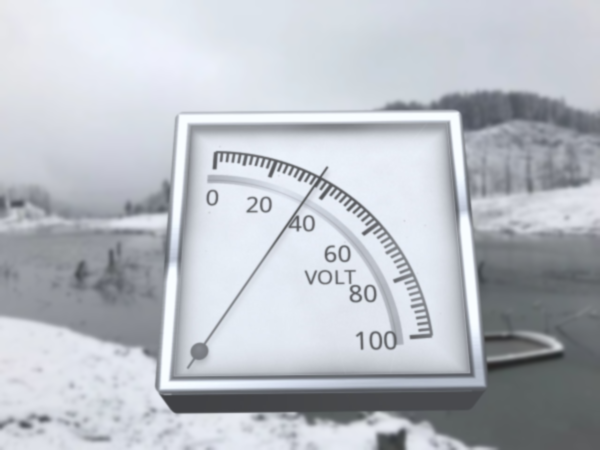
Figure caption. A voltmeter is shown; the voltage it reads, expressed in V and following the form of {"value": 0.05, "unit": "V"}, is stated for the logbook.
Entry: {"value": 36, "unit": "V"}
